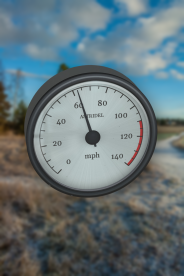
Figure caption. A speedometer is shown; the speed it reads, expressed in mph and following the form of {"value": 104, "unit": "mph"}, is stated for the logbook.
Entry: {"value": 62.5, "unit": "mph"}
